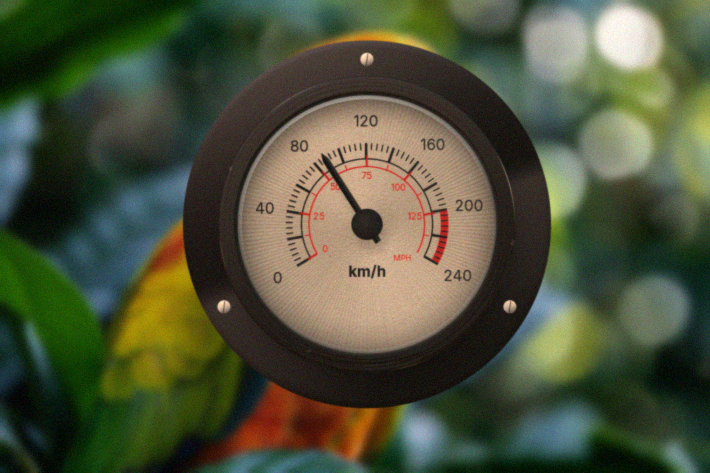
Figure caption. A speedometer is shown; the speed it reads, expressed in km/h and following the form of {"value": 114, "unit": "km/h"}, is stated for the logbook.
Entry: {"value": 88, "unit": "km/h"}
